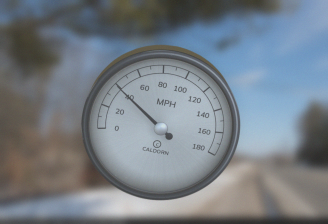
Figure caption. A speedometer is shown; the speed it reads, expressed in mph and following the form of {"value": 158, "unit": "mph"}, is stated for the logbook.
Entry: {"value": 40, "unit": "mph"}
